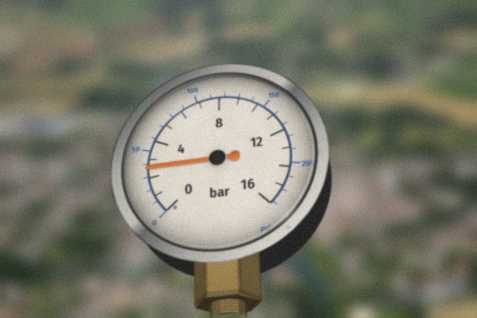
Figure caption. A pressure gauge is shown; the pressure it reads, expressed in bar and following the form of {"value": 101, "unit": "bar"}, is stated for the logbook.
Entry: {"value": 2.5, "unit": "bar"}
